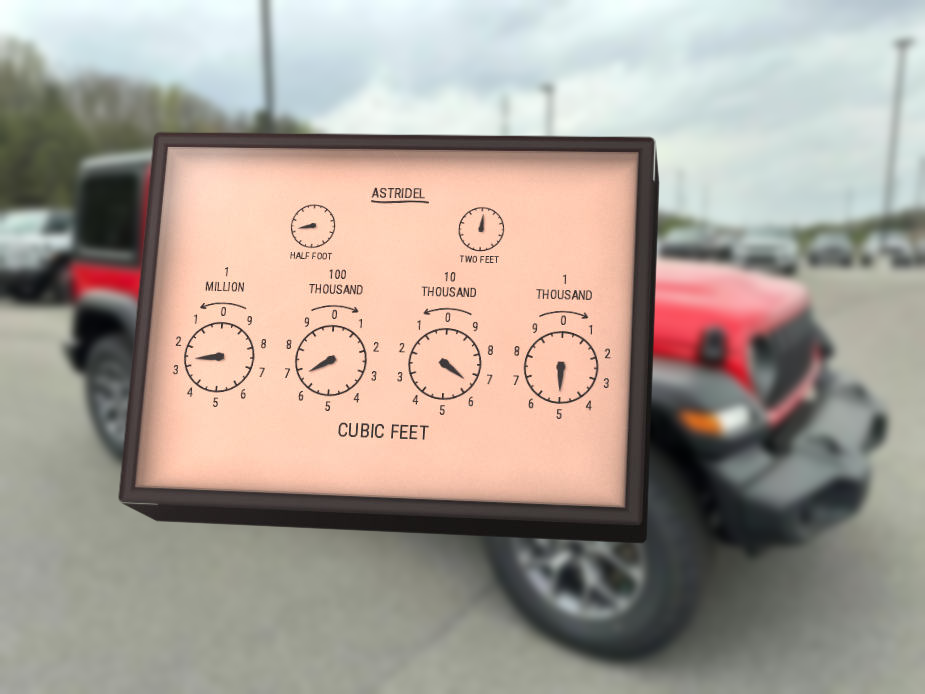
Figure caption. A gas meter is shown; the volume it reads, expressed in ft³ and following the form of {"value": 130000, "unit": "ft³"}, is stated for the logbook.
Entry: {"value": 266500, "unit": "ft³"}
